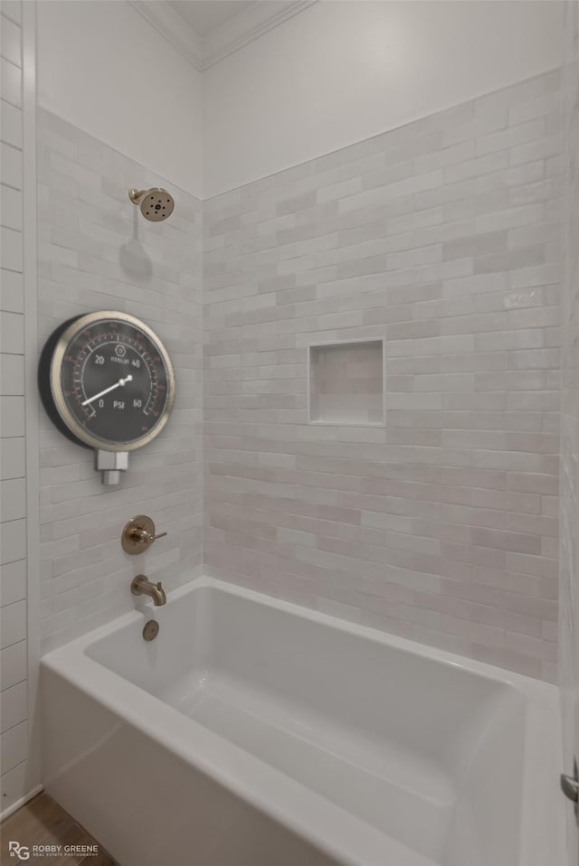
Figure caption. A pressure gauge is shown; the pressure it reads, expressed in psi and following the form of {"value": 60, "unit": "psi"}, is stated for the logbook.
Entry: {"value": 4, "unit": "psi"}
